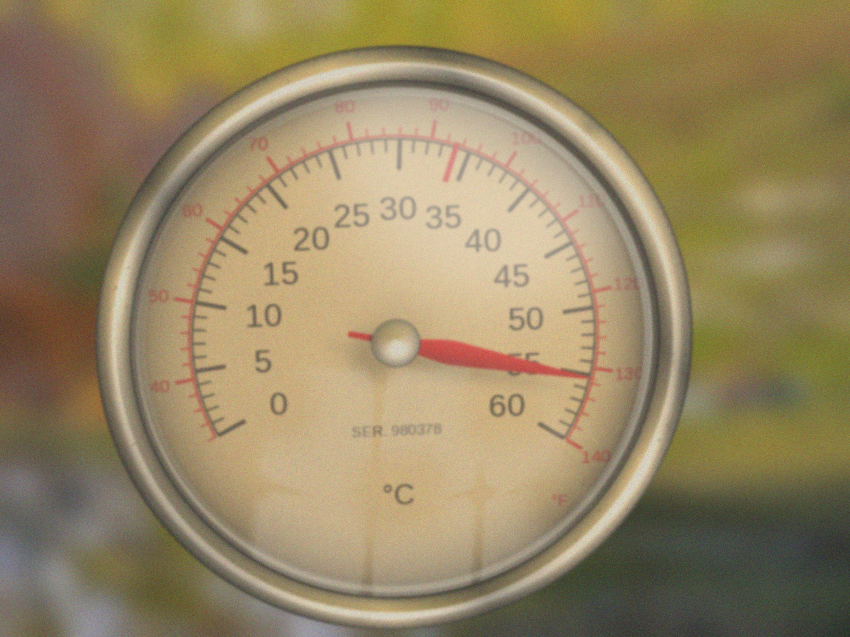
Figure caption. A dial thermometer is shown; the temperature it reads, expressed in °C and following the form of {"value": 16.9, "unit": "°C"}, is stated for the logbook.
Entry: {"value": 55, "unit": "°C"}
